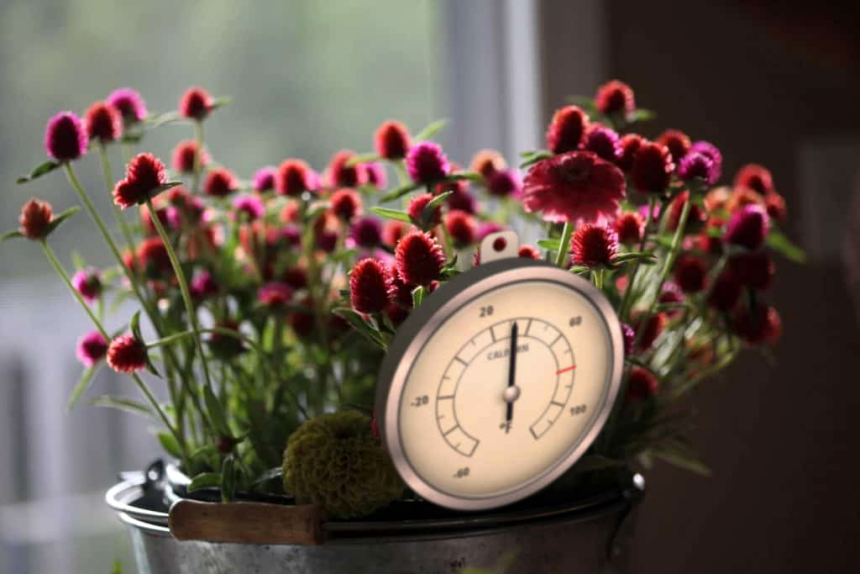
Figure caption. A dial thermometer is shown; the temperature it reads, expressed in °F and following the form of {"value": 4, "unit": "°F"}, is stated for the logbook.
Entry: {"value": 30, "unit": "°F"}
